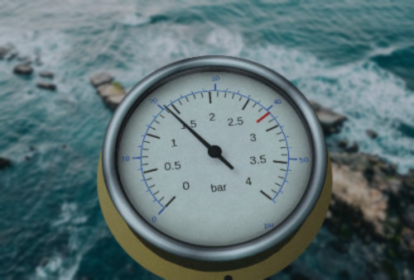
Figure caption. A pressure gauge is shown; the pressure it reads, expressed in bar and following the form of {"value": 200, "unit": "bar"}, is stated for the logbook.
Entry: {"value": 1.4, "unit": "bar"}
